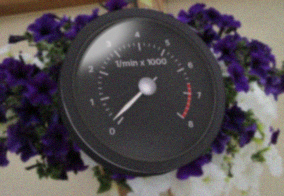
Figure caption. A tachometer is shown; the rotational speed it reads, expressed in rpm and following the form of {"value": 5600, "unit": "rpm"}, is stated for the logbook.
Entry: {"value": 200, "unit": "rpm"}
